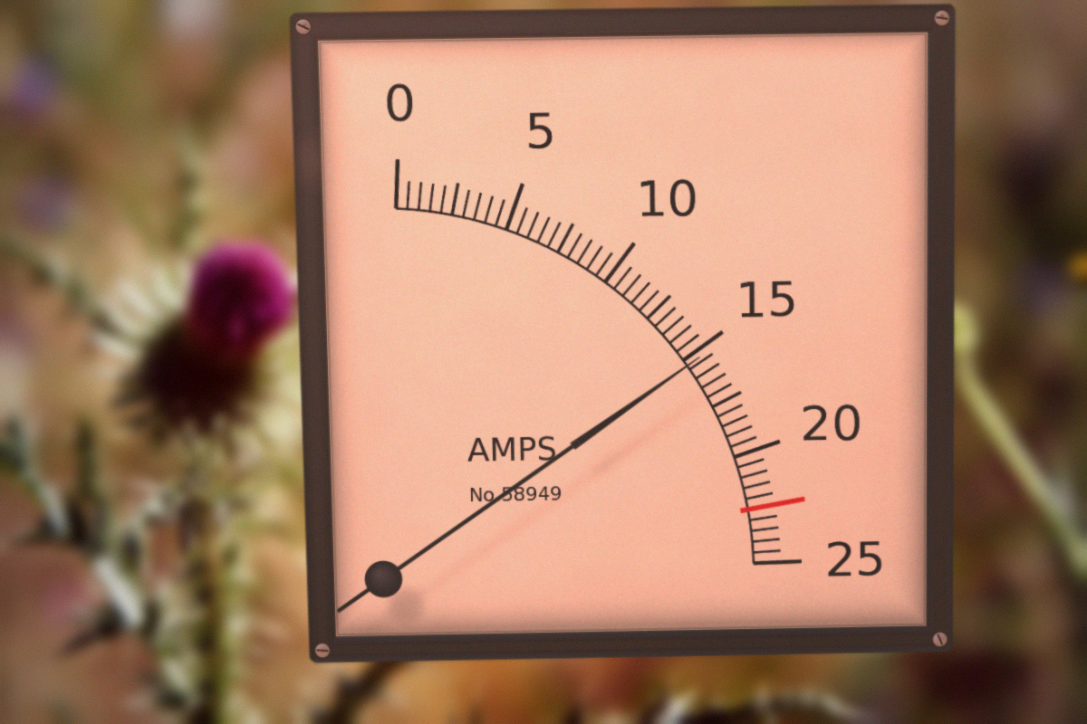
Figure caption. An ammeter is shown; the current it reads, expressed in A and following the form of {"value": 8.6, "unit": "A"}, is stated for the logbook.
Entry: {"value": 15.25, "unit": "A"}
